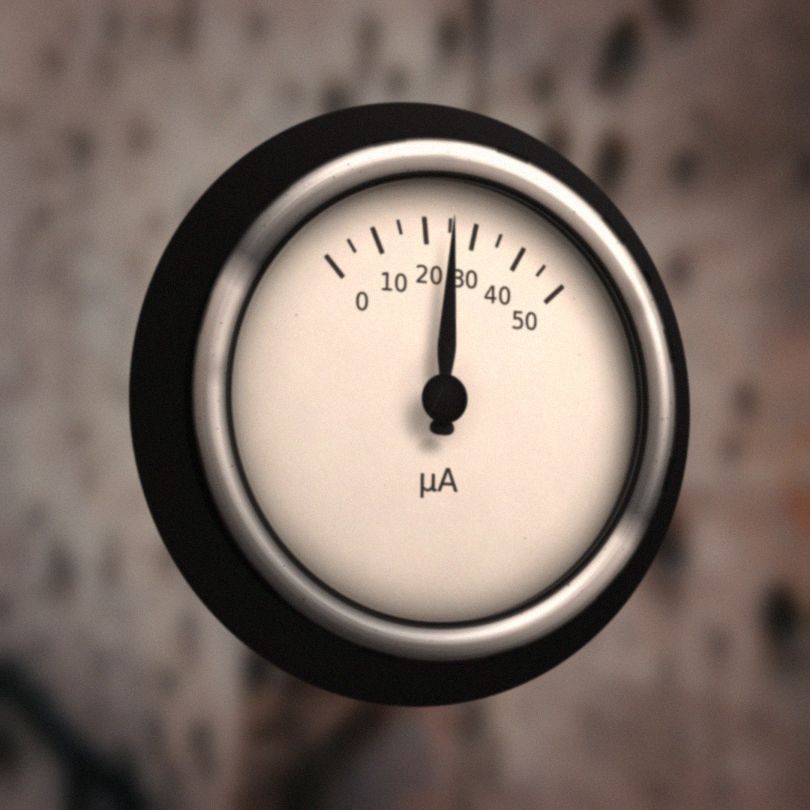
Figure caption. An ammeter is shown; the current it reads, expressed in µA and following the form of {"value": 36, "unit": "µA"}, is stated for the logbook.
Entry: {"value": 25, "unit": "µA"}
